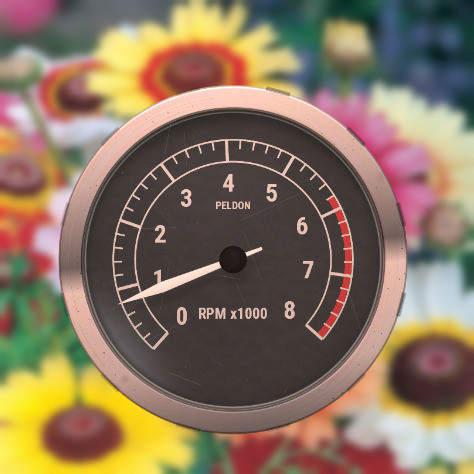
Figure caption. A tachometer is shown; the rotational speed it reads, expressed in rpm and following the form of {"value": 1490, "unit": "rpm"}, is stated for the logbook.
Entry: {"value": 800, "unit": "rpm"}
